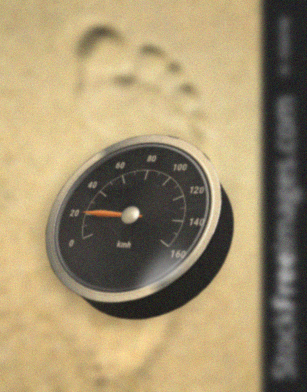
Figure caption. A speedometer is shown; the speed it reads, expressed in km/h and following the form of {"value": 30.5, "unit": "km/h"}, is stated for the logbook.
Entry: {"value": 20, "unit": "km/h"}
